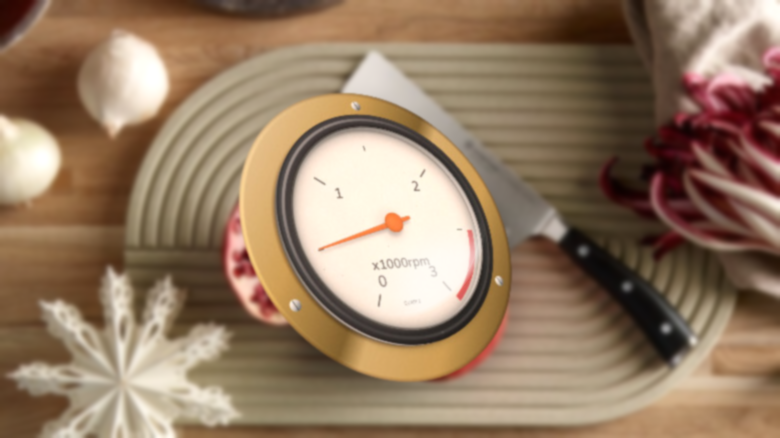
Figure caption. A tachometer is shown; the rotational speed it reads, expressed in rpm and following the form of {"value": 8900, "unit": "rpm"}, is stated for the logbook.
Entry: {"value": 500, "unit": "rpm"}
